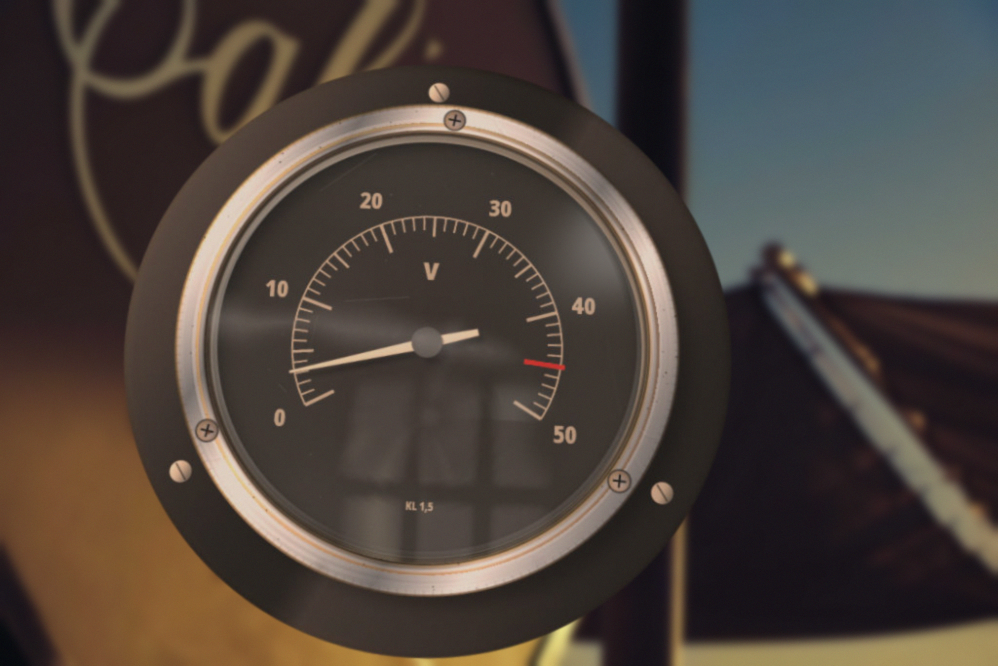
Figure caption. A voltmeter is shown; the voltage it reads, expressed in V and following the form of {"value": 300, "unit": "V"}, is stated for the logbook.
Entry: {"value": 3, "unit": "V"}
